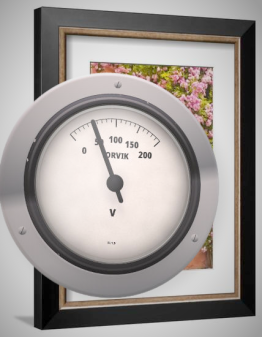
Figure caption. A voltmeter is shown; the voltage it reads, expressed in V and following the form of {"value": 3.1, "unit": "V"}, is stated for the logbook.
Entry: {"value": 50, "unit": "V"}
